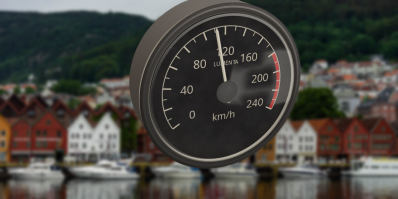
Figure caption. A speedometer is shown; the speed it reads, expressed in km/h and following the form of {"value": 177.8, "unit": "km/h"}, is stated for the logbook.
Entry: {"value": 110, "unit": "km/h"}
